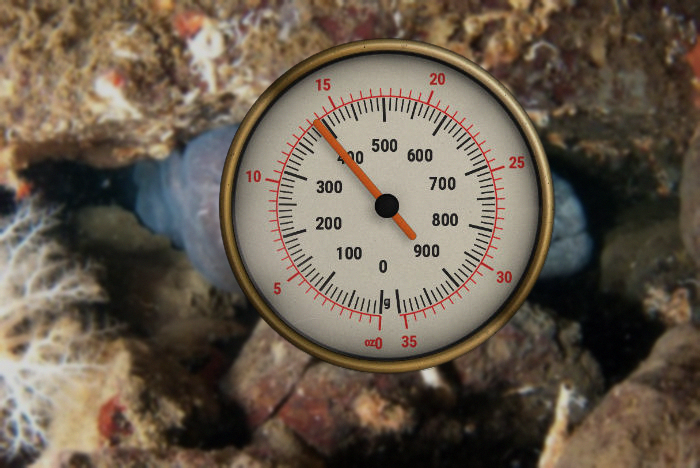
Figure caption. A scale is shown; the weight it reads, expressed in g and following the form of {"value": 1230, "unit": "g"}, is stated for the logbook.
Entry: {"value": 390, "unit": "g"}
